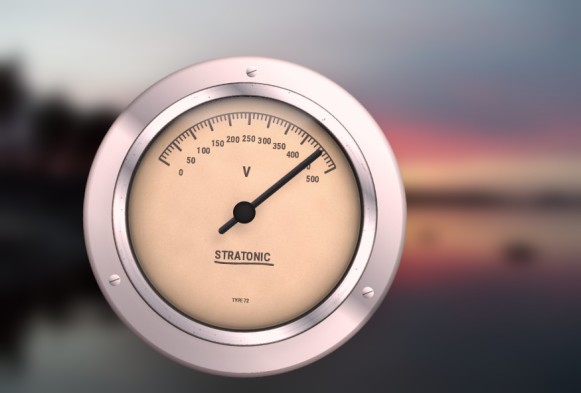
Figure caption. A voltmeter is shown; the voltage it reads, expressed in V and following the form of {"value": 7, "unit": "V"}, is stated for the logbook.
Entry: {"value": 450, "unit": "V"}
